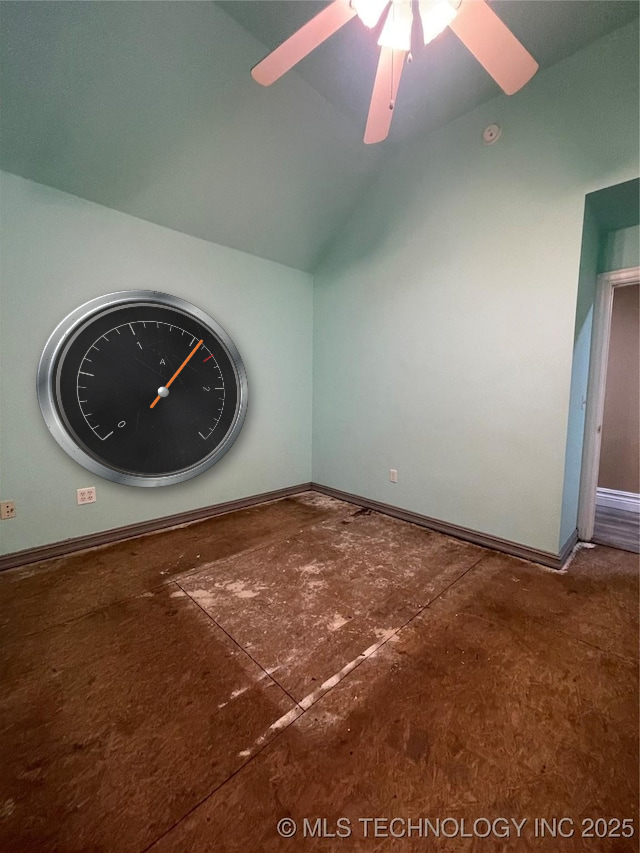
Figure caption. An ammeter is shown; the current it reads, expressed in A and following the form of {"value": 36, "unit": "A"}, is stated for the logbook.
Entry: {"value": 1.55, "unit": "A"}
